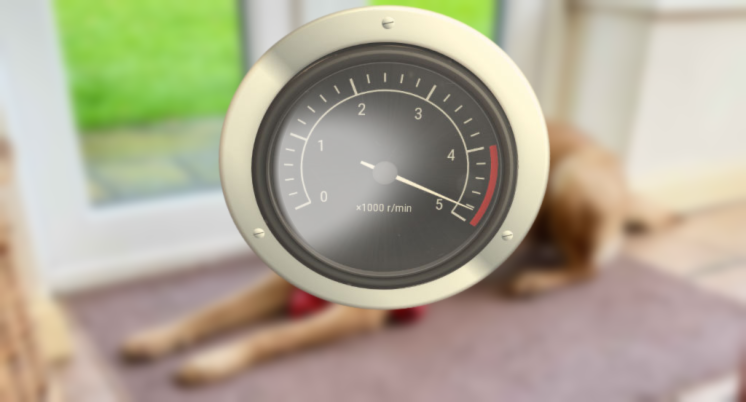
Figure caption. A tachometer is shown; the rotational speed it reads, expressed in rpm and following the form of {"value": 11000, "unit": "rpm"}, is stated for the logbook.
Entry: {"value": 4800, "unit": "rpm"}
